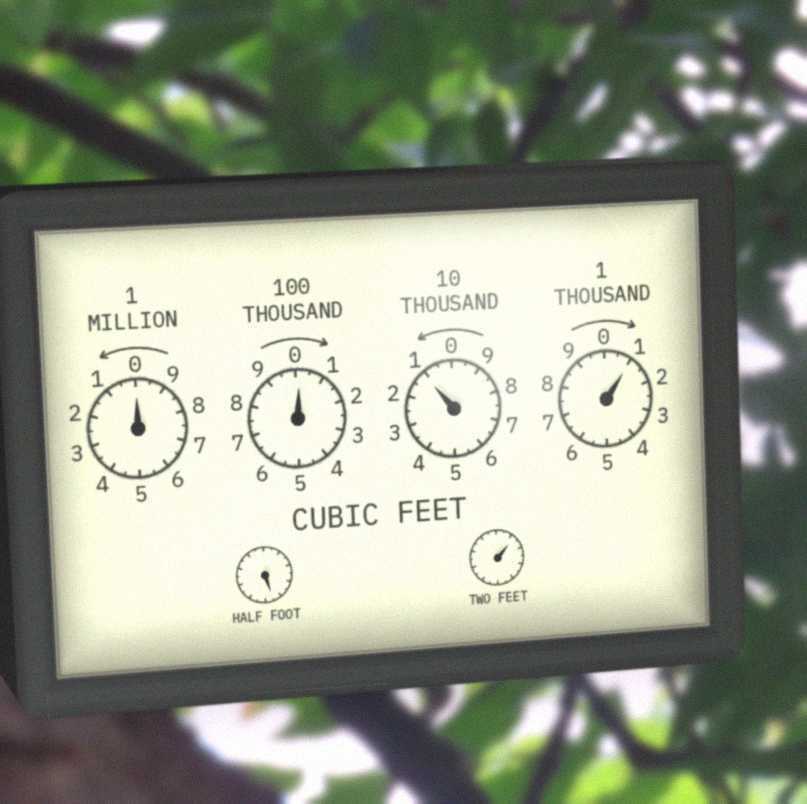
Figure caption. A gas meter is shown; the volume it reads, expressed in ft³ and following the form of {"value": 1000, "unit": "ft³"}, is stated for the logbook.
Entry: {"value": 1100, "unit": "ft³"}
